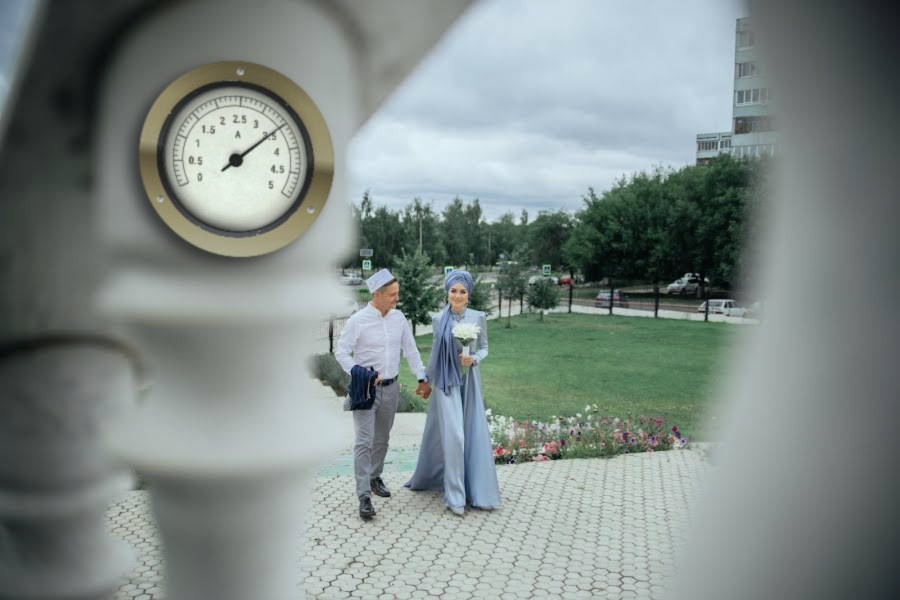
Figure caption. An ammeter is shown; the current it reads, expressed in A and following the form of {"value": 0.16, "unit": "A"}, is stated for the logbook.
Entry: {"value": 3.5, "unit": "A"}
